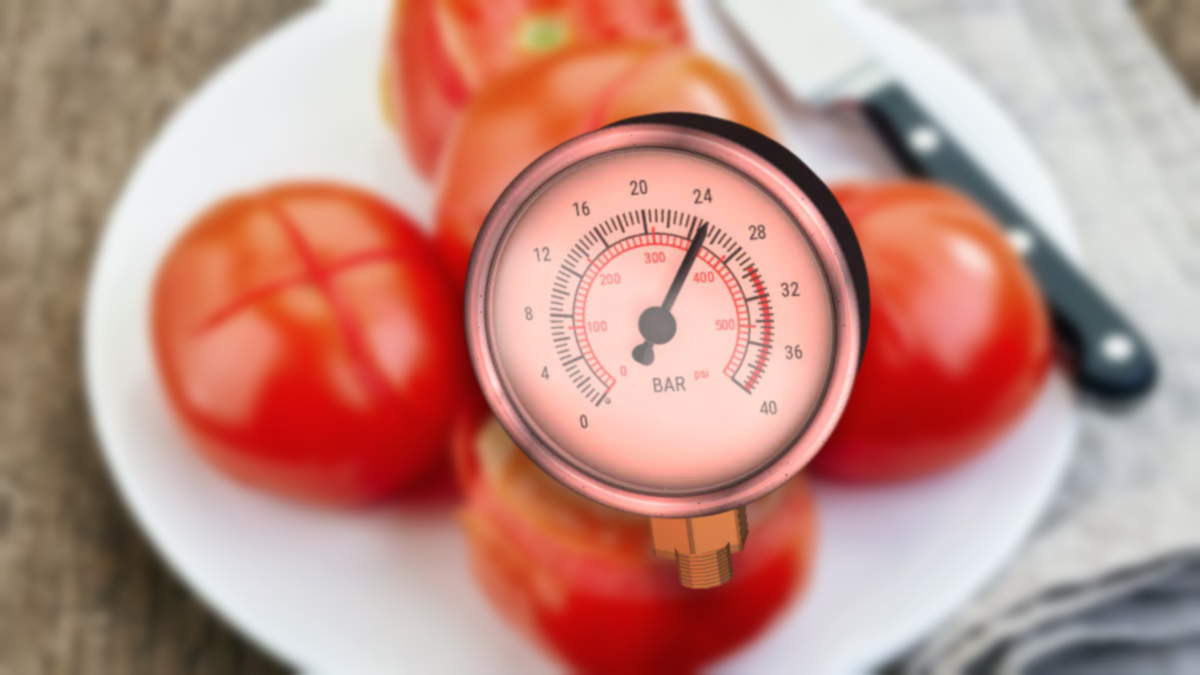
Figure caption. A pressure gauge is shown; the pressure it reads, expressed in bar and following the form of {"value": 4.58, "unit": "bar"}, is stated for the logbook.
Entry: {"value": 25, "unit": "bar"}
